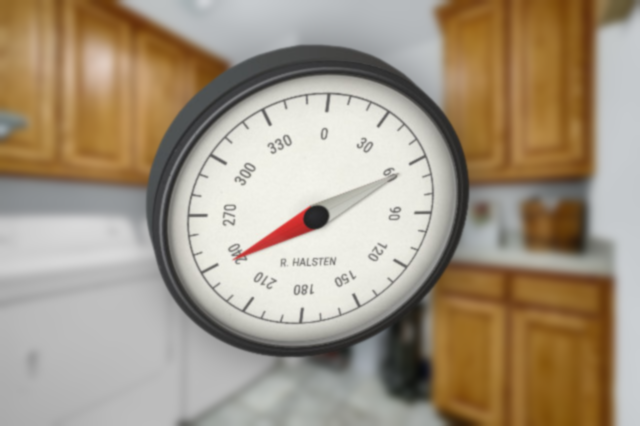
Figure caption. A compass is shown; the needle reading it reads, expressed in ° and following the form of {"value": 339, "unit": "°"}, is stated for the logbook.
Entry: {"value": 240, "unit": "°"}
